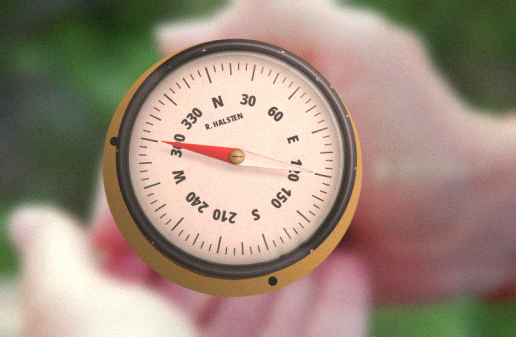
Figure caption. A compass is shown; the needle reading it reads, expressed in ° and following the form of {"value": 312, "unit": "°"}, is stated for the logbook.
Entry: {"value": 300, "unit": "°"}
